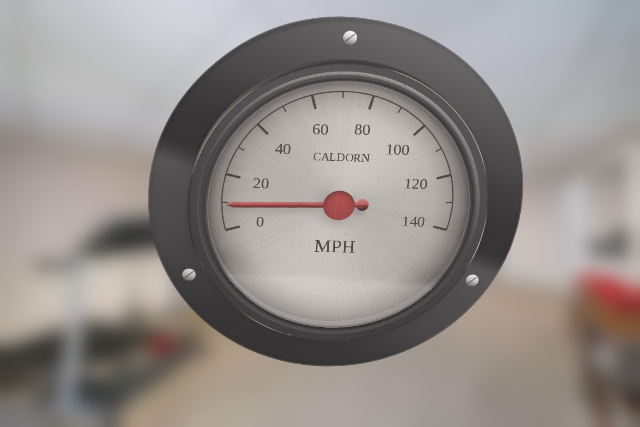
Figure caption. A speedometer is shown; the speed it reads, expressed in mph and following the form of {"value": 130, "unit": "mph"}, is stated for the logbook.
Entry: {"value": 10, "unit": "mph"}
